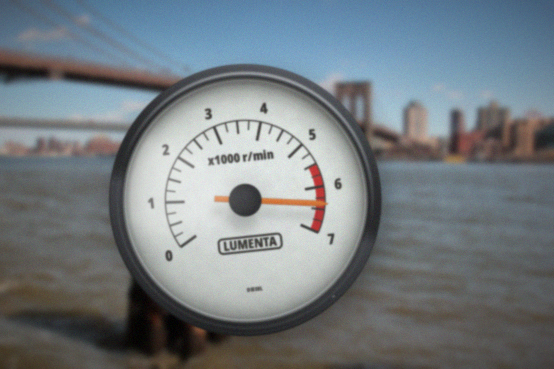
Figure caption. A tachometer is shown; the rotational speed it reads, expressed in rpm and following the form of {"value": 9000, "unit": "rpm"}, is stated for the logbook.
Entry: {"value": 6375, "unit": "rpm"}
